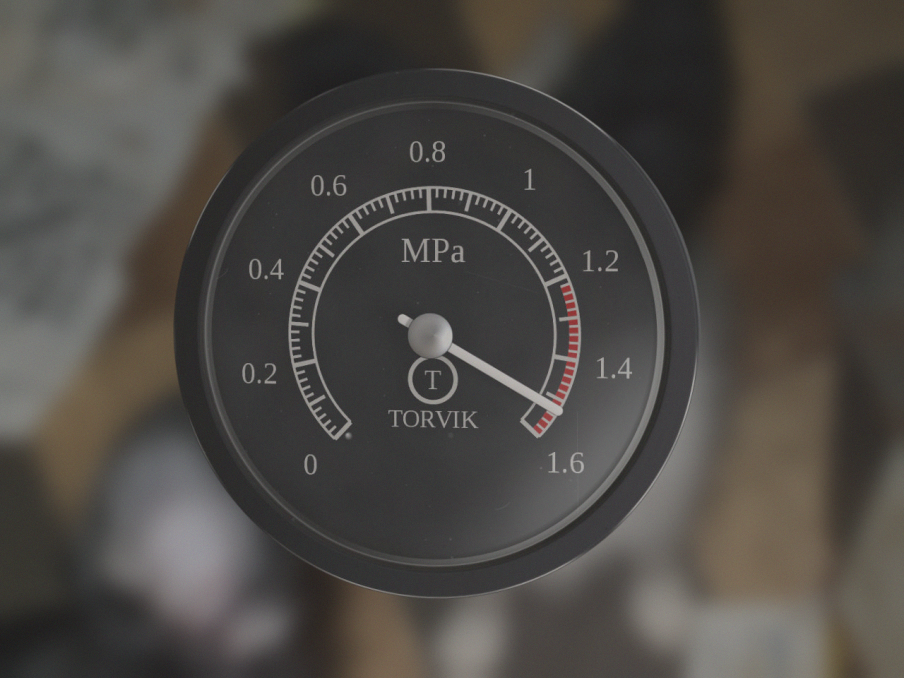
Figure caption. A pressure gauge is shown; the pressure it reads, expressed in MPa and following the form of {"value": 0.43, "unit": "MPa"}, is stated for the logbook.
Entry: {"value": 1.52, "unit": "MPa"}
